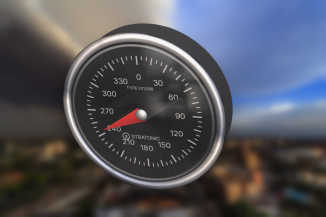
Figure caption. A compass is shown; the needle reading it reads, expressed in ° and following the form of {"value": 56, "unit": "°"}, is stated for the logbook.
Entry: {"value": 245, "unit": "°"}
